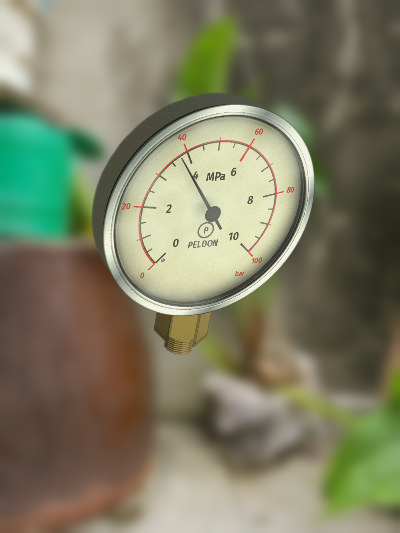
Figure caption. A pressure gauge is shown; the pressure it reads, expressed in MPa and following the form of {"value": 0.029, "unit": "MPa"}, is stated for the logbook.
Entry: {"value": 3.75, "unit": "MPa"}
